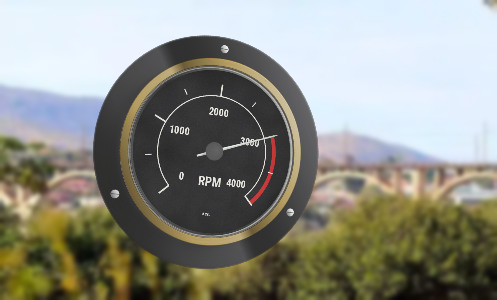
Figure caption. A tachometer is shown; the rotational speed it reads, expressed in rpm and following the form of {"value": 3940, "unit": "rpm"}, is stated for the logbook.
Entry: {"value": 3000, "unit": "rpm"}
